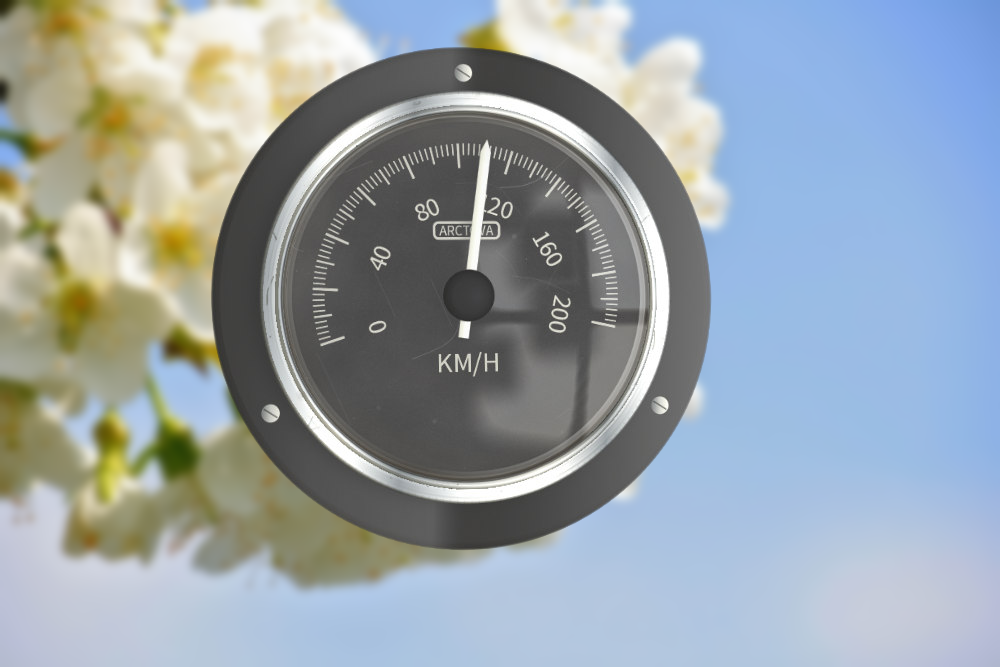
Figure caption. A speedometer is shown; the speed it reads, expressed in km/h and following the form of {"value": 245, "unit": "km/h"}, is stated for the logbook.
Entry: {"value": 110, "unit": "km/h"}
